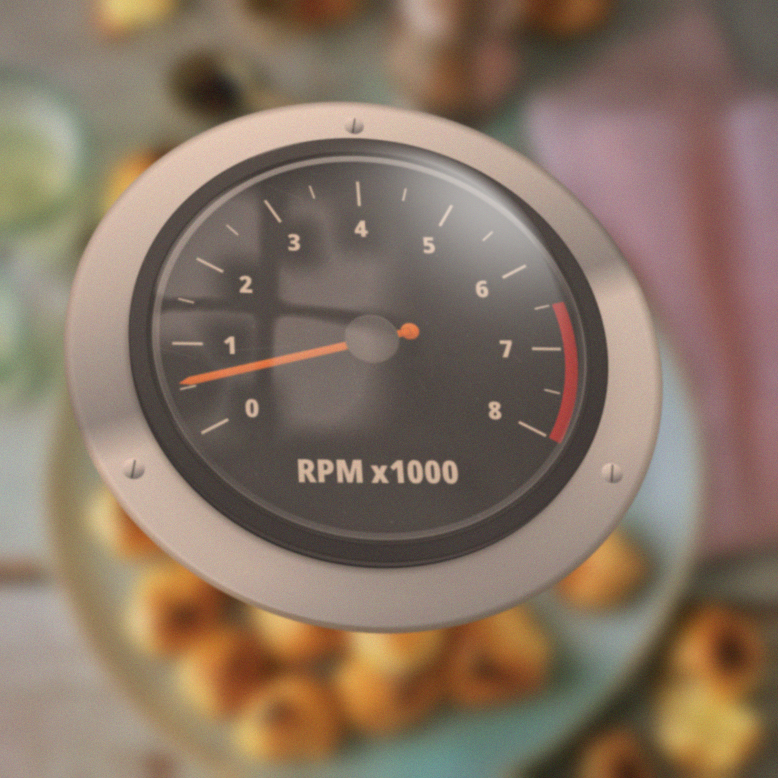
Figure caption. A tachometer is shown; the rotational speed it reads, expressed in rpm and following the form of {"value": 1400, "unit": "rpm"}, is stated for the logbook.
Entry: {"value": 500, "unit": "rpm"}
